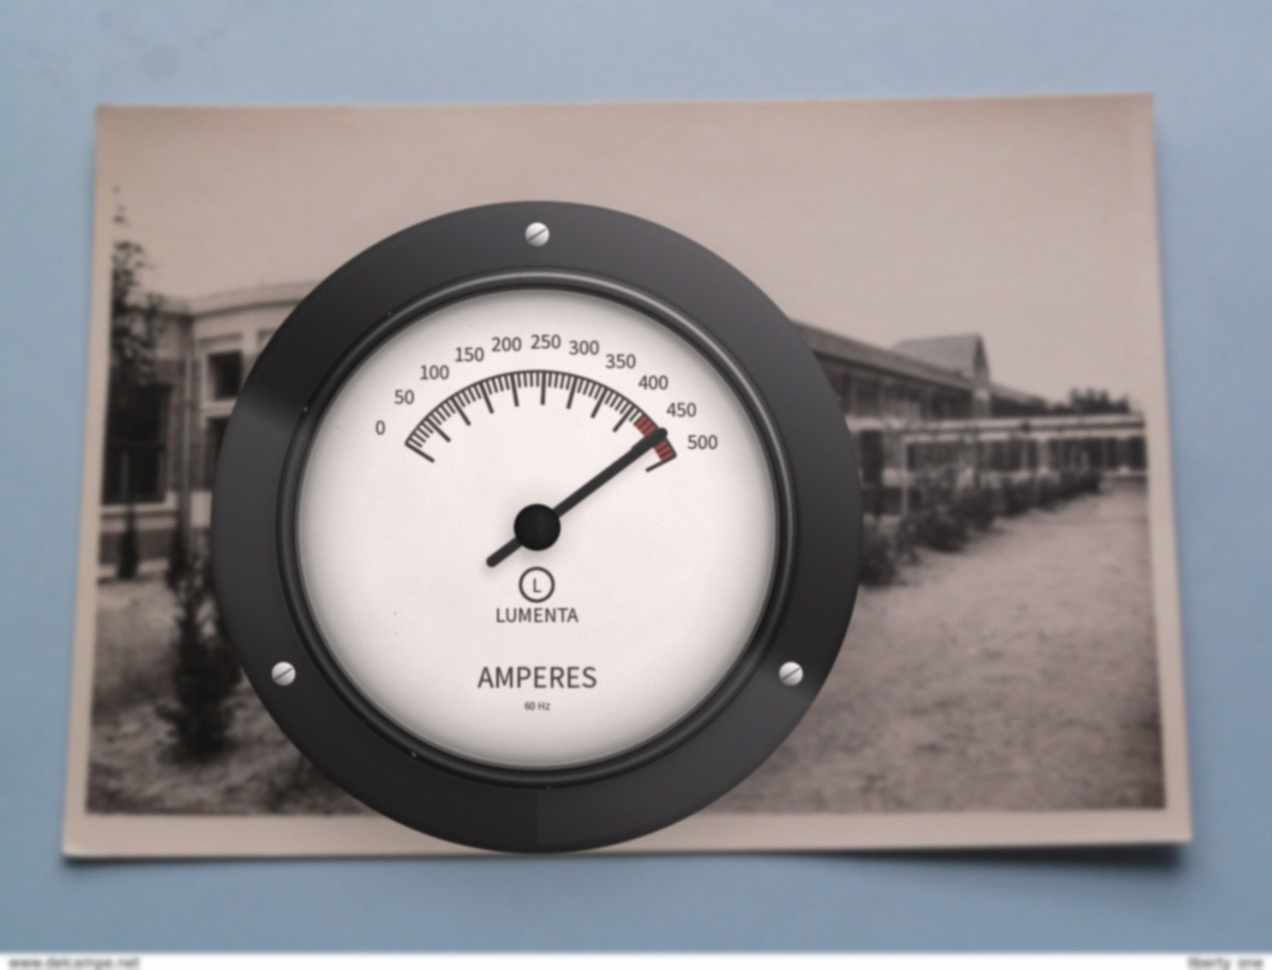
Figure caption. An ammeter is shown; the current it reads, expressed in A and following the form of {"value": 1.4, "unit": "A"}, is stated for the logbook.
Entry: {"value": 460, "unit": "A"}
